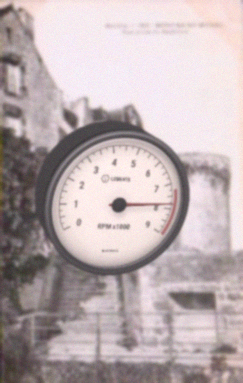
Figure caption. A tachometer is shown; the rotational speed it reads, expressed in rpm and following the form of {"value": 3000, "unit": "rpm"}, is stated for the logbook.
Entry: {"value": 7750, "unit": "rpm"}
